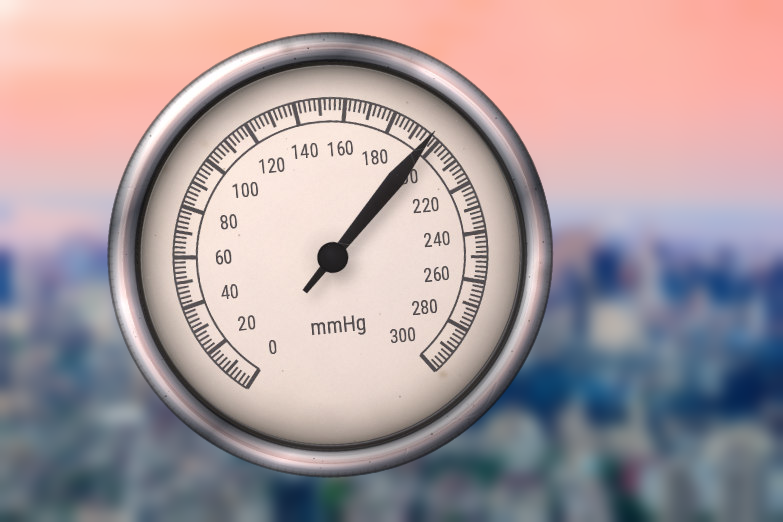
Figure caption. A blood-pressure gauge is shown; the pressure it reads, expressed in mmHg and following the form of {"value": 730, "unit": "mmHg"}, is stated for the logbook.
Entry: {"value": 196, "unit": "mmHg"}
